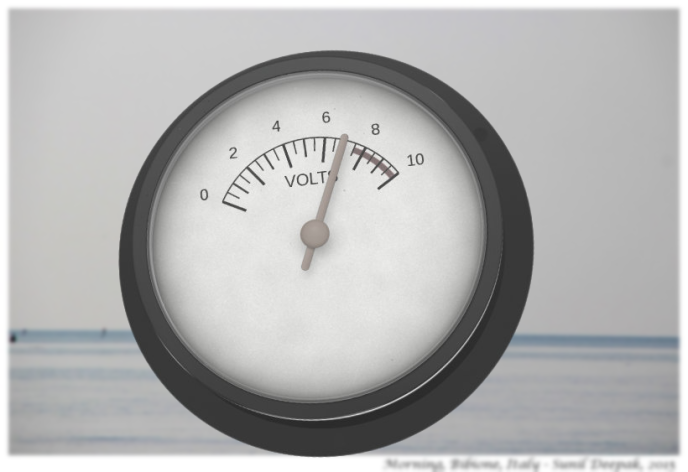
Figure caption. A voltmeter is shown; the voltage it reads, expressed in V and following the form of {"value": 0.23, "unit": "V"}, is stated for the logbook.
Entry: {"value": 7, "unit": "V"}
